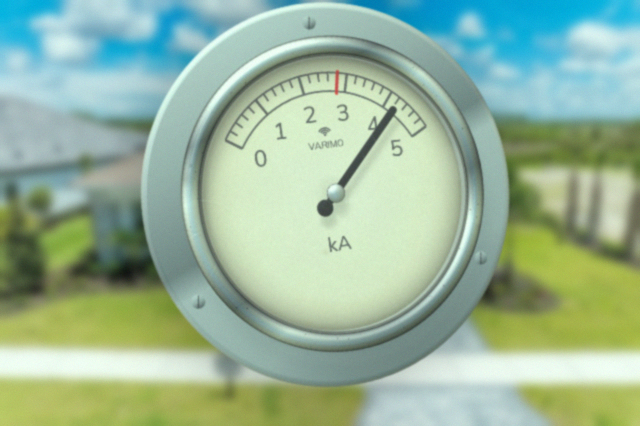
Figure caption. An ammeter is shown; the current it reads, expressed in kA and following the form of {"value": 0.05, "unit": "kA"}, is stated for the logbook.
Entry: {"value": 4.2, "unit": "kA"}
